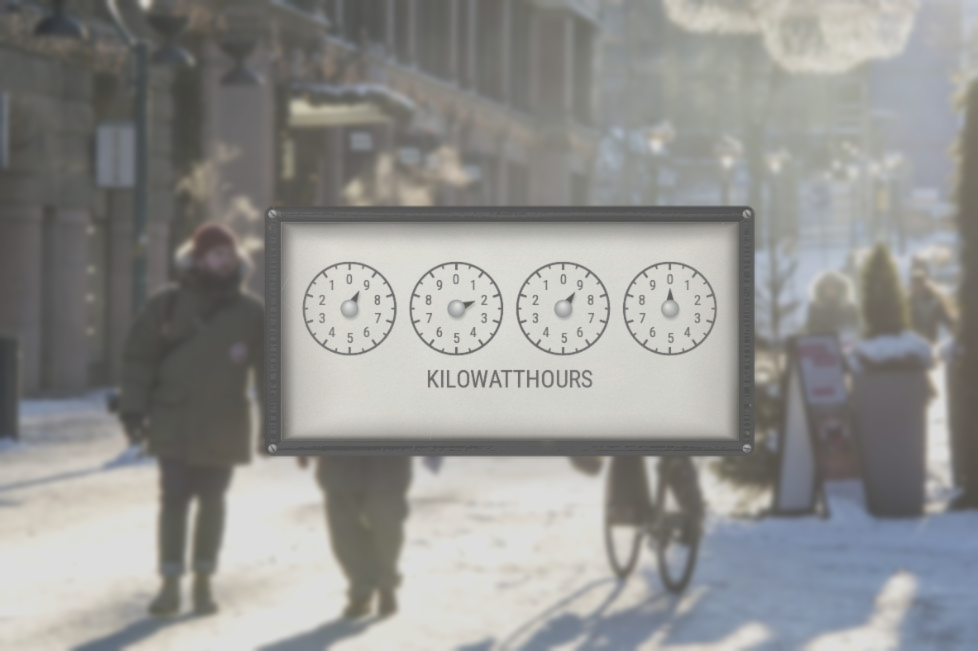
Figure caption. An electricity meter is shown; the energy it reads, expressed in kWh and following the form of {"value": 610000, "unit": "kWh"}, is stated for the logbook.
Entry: {"value": 9190, "unit": "kWh"}
